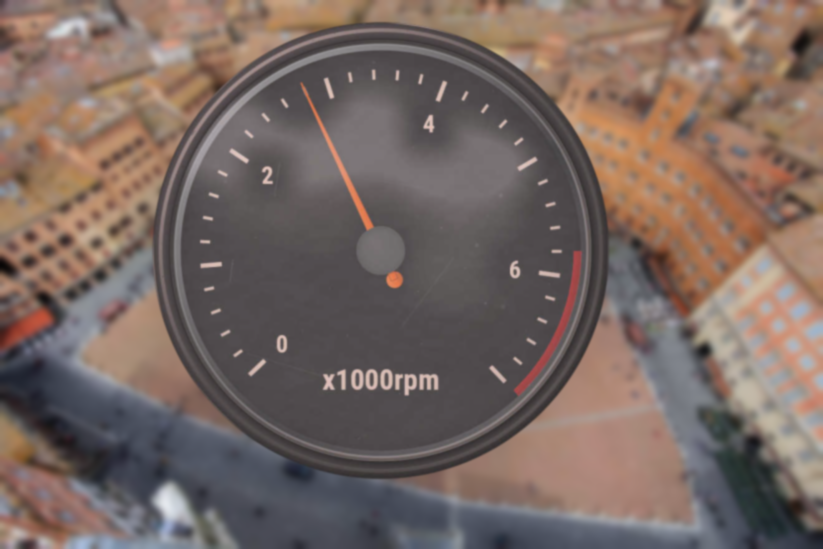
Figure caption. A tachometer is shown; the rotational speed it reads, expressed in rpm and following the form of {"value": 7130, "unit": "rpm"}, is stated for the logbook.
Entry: {"value": 2800, "unit": "rpm"}
